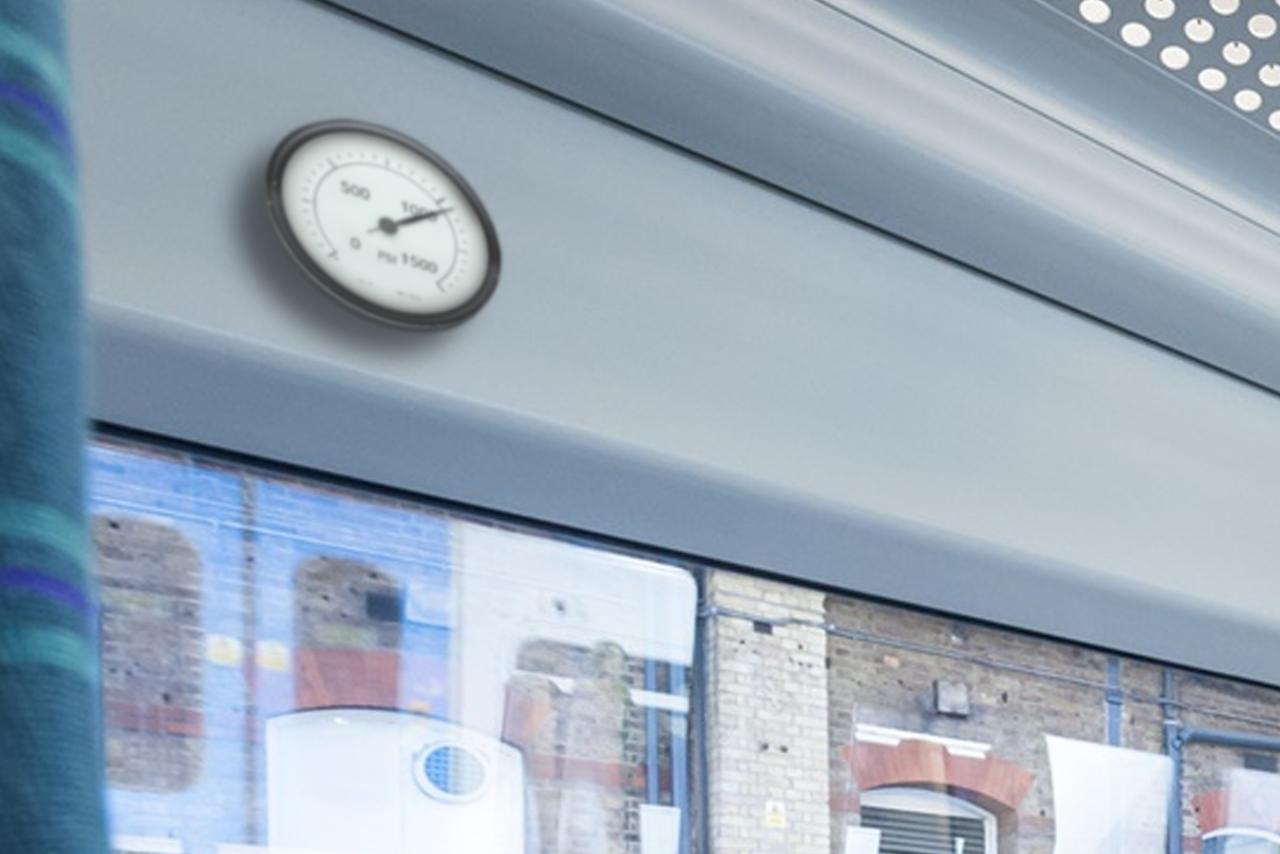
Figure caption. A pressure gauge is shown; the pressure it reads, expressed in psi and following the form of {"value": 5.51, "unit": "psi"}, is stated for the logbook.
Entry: {"value": 1050, "unit": "psi"}
